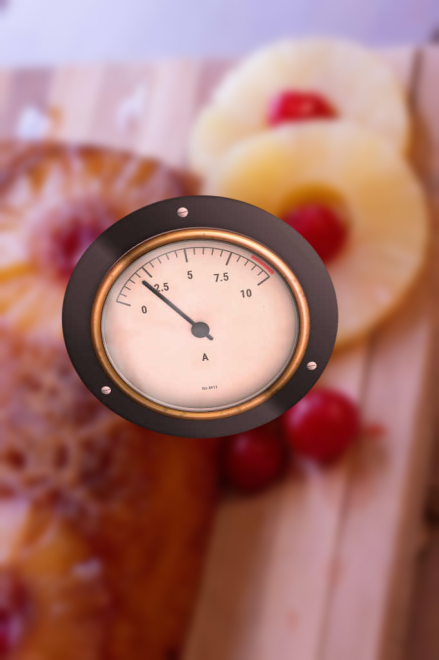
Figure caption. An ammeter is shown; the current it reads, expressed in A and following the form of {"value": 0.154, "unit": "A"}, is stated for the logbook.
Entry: {"value": 2, "unit": "A"}
